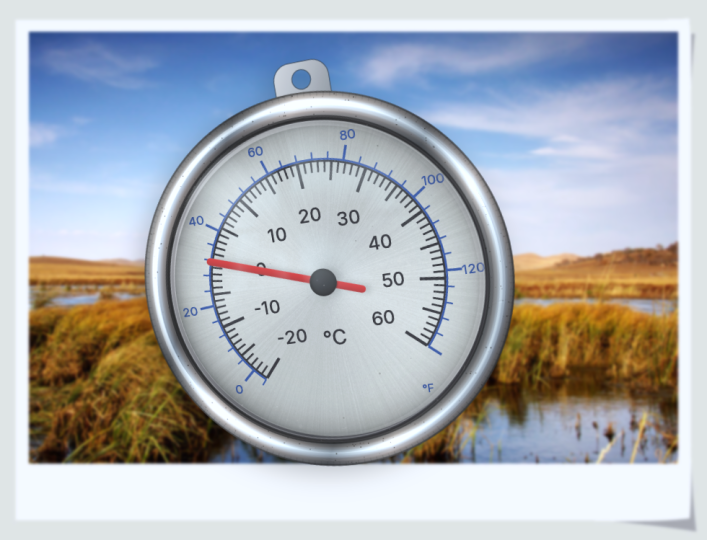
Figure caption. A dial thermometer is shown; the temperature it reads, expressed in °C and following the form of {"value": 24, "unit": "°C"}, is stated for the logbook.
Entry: {"value": 0, "unit": "°C"}
